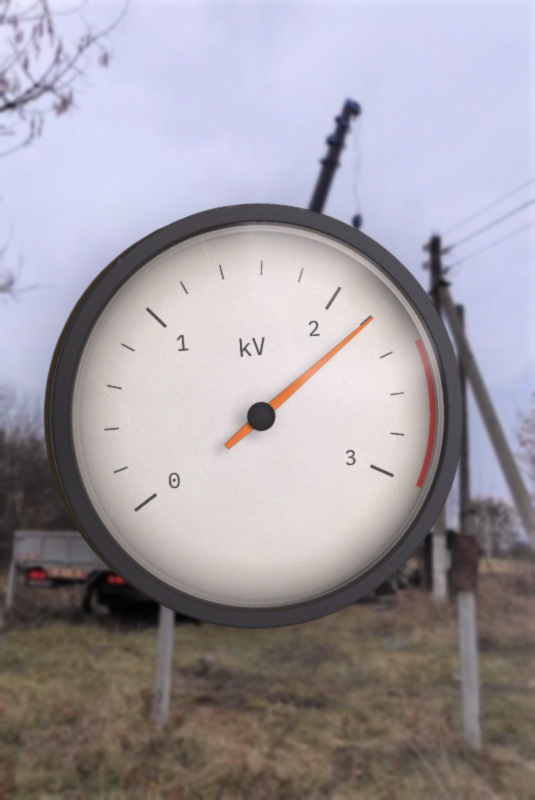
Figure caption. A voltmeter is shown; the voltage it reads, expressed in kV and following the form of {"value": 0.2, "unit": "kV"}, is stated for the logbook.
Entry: {"value": 2.2, "unit": "kV"}
